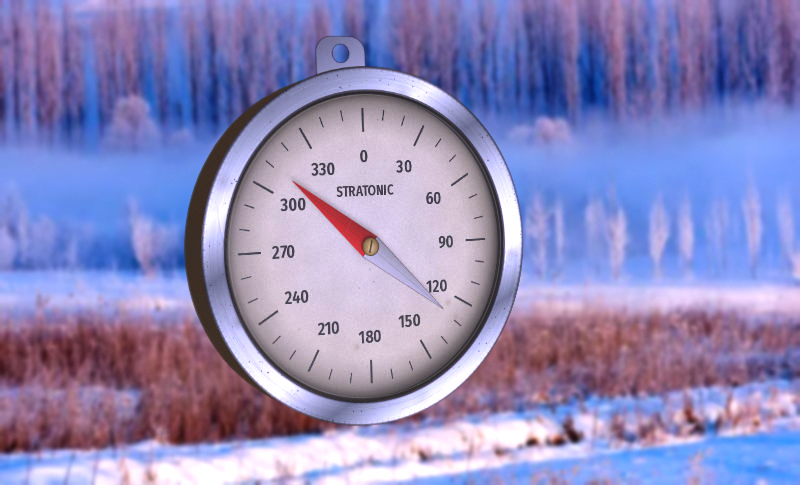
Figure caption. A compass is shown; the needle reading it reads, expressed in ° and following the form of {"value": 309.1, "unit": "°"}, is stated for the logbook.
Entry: {"value": 310, "unit": "°"}
